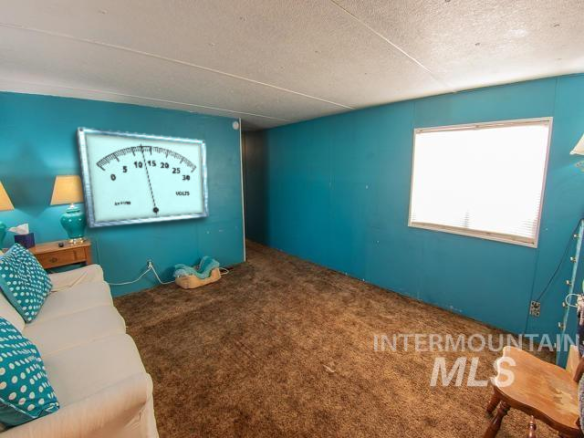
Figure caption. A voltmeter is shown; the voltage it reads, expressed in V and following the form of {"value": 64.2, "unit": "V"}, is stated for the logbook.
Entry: {"value": 12.5, "unit": "V"}
